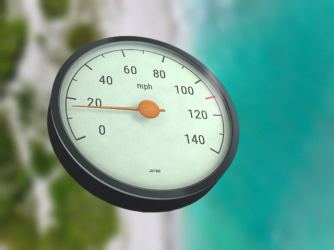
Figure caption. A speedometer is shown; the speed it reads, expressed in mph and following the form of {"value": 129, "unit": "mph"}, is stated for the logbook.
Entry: {"value": 15, "unit": "mph"}
